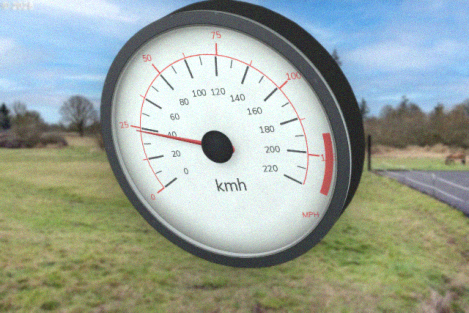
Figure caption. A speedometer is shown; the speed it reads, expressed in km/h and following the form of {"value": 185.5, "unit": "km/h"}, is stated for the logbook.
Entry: {"value": 40, "unit": "km/h"}
